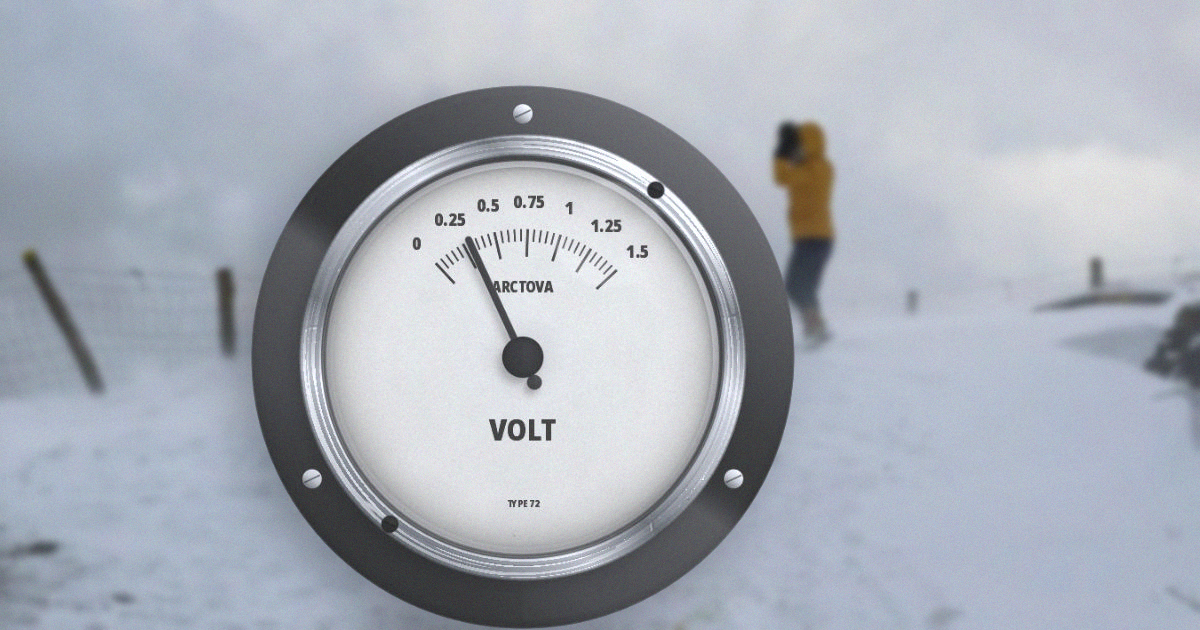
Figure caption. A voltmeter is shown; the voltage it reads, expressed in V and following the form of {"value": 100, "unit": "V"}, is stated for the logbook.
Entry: {"value": 0.3, "unit": "V"}
